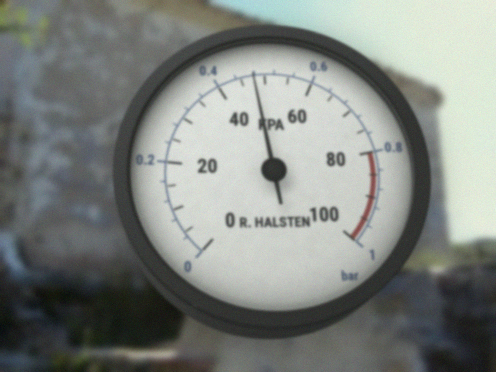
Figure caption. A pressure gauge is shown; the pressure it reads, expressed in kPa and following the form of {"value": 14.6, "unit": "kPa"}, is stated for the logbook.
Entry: {"value": 47.5, "unit": "kPa"}
